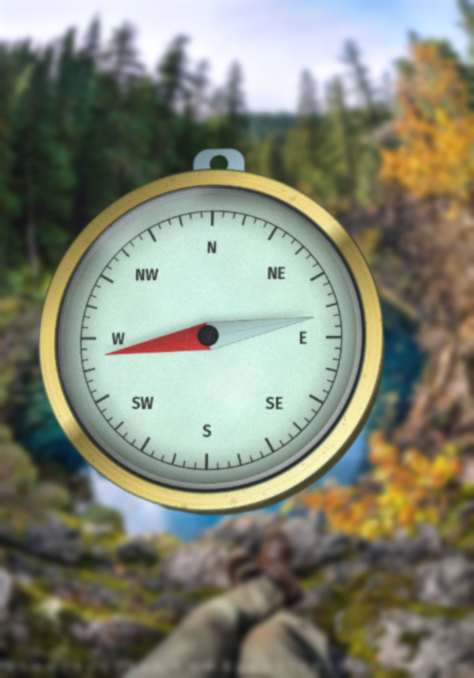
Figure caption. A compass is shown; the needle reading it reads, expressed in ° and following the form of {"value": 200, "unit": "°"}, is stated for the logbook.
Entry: {"value": 260, "unit": "°"}
